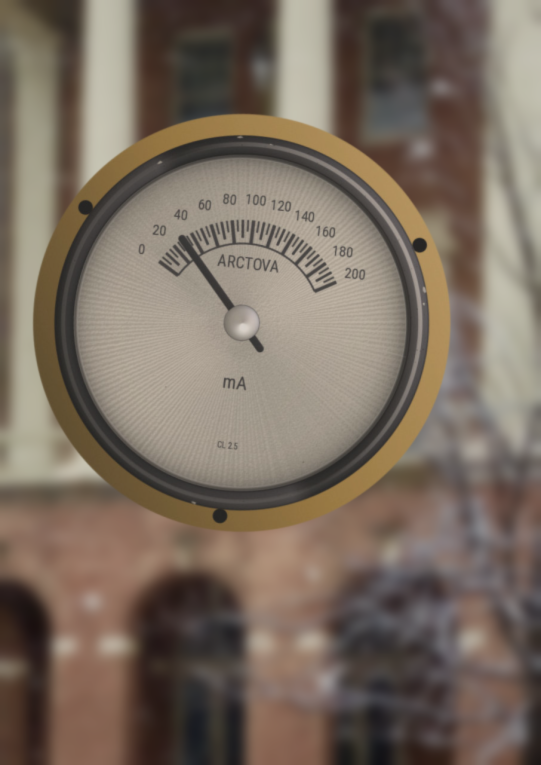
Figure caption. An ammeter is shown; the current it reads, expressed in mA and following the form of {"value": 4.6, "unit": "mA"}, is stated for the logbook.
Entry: {"value": 30, "unit": "mA"}
